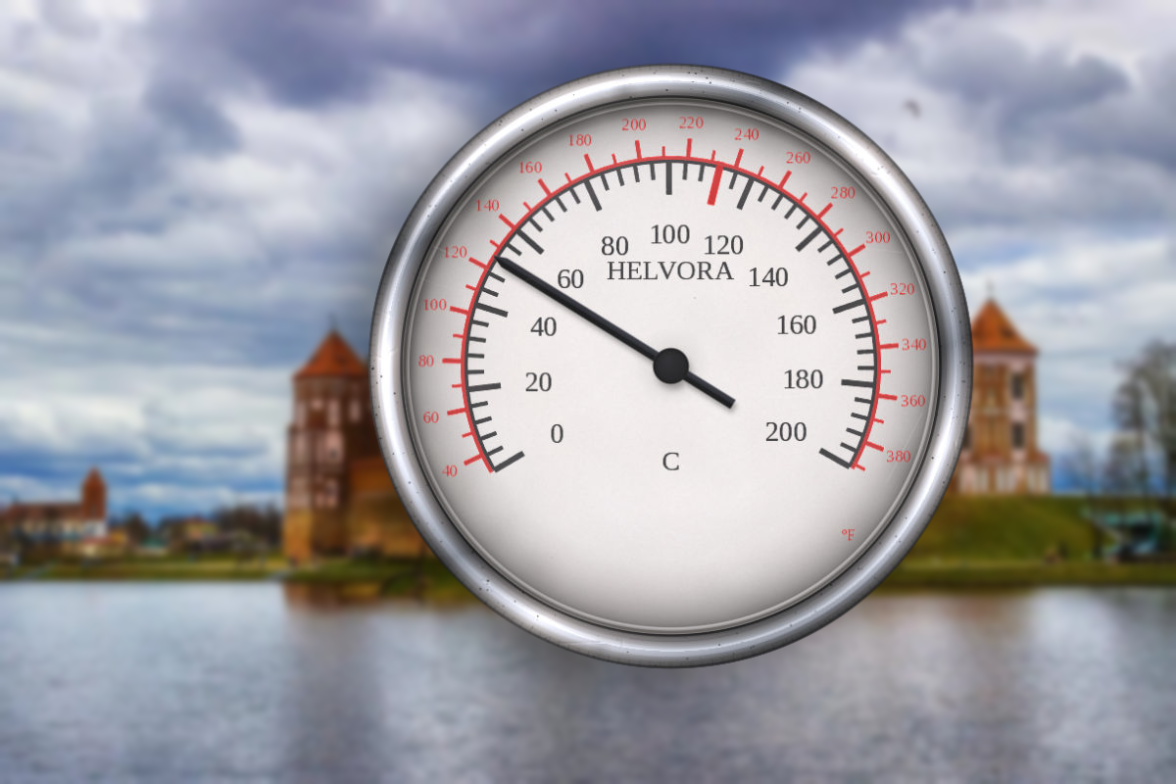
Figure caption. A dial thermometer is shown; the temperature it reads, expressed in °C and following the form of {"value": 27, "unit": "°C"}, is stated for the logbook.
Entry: {"value": 52, "unit": "°C"}
